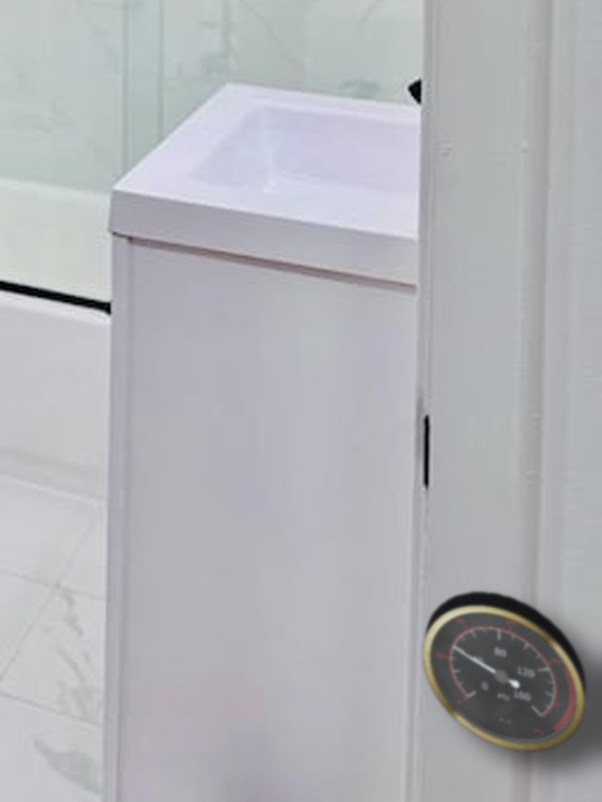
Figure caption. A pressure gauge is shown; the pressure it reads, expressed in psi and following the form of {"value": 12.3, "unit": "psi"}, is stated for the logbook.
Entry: {"value": 40, "unit": "psi"}
